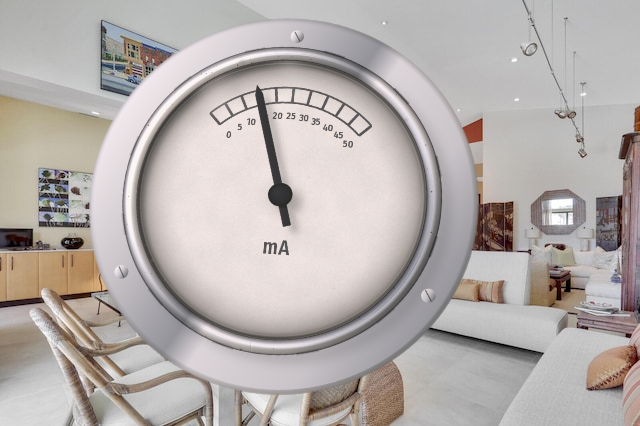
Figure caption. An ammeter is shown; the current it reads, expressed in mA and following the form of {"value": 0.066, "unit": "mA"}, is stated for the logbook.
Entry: {"value": 15, "unit": "mA"}
